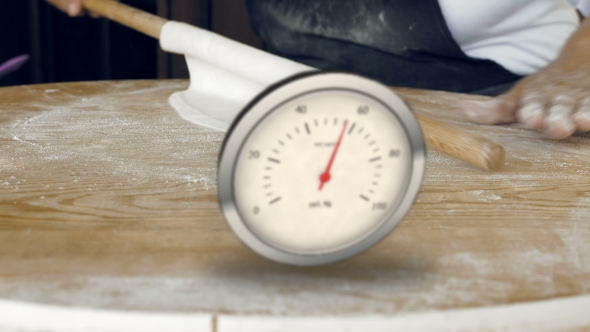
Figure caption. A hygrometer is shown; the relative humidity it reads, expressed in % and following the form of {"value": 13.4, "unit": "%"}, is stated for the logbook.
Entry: {"value": 56, "unit": "%"}
